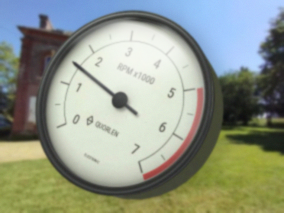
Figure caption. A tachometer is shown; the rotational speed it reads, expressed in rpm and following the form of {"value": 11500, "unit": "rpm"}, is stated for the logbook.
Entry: {"value": 1500, "unit": "rpm"}
